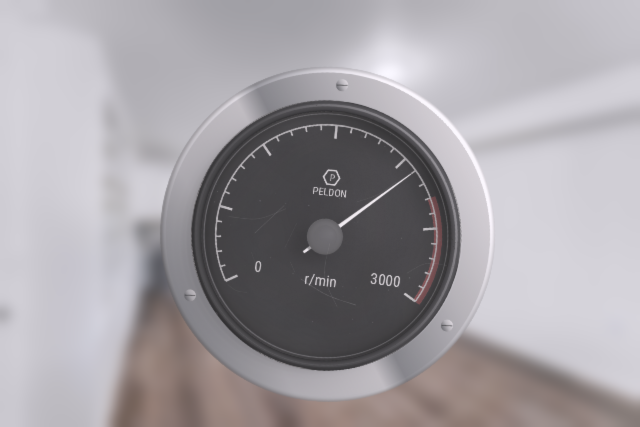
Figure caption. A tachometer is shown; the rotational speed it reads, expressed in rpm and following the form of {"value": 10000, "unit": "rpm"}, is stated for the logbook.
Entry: {"value": 2100, "unit": "rpm"}
